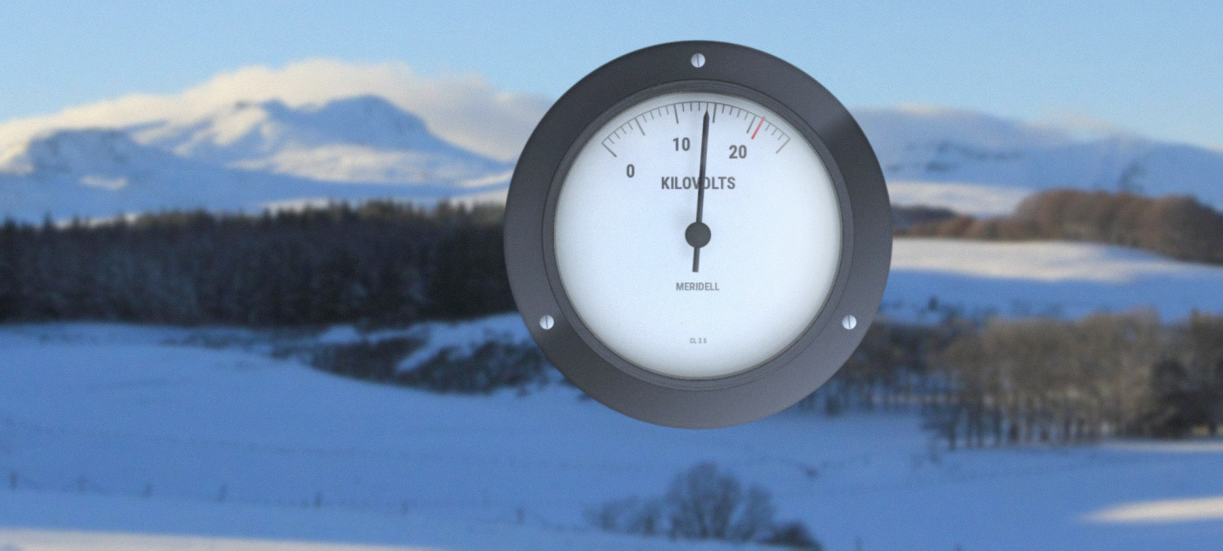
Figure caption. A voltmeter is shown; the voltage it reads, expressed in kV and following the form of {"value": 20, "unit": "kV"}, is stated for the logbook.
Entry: {"value": 14, "unit": "kV"}
